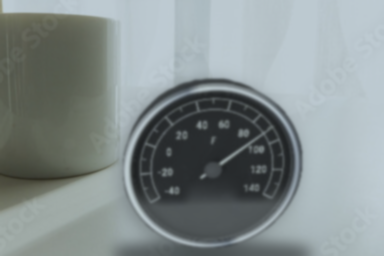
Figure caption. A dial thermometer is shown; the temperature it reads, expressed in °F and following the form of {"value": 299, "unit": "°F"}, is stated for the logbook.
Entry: {"value": 90, "unit": "°F"}
